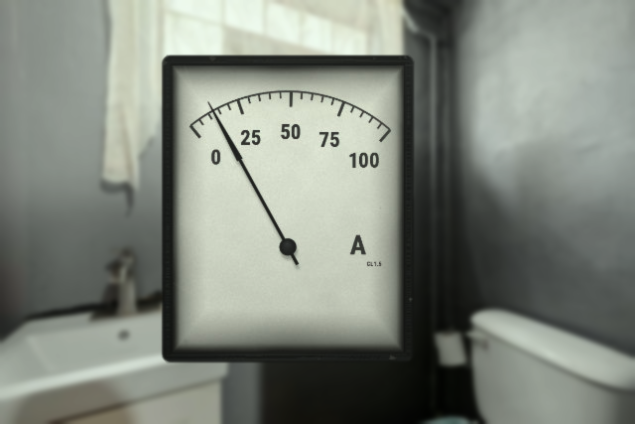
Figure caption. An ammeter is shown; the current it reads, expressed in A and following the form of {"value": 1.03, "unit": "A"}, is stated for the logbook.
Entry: {"value": 12.5, "unit": "A"}
